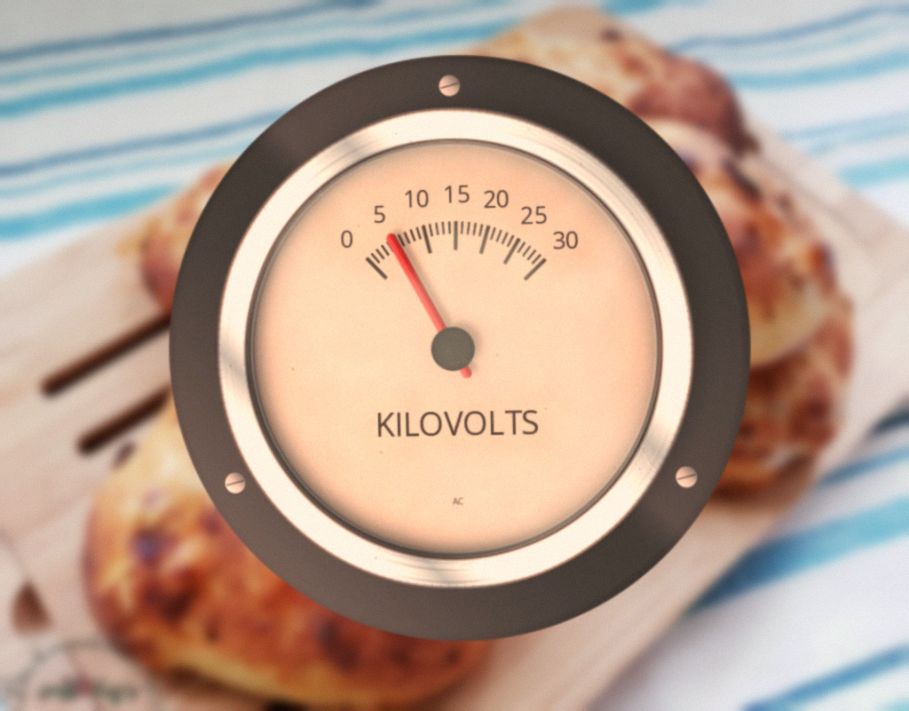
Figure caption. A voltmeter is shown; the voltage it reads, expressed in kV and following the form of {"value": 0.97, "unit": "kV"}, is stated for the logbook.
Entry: {"value": 5, "unit": "kV"}
